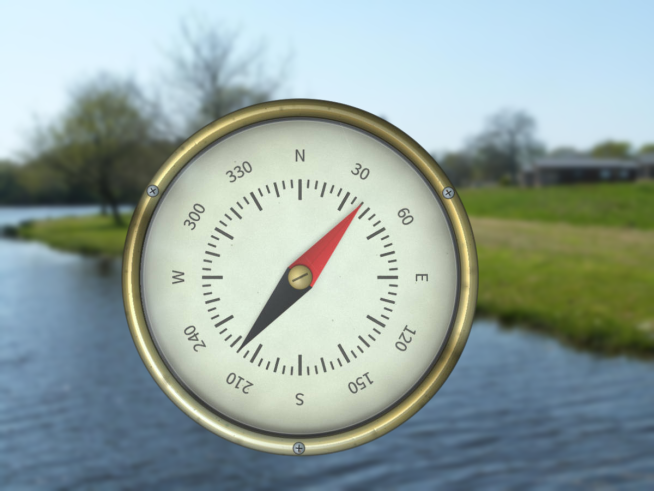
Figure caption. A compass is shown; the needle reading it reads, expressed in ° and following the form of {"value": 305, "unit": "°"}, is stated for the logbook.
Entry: {"value": 40, "unit": "°"}
